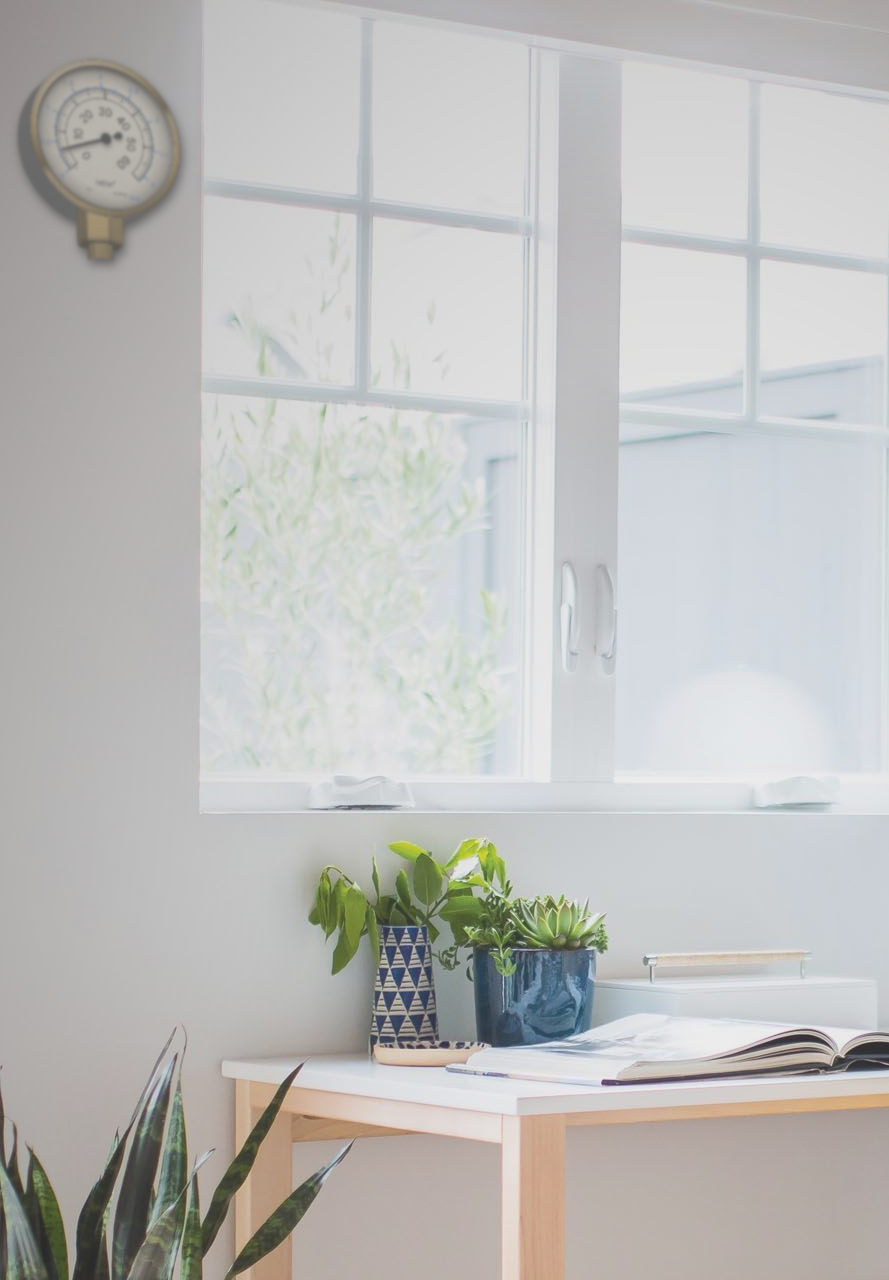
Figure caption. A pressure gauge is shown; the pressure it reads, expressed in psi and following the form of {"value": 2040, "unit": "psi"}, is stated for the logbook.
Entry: {"value": 5, "unit": "psi"}
